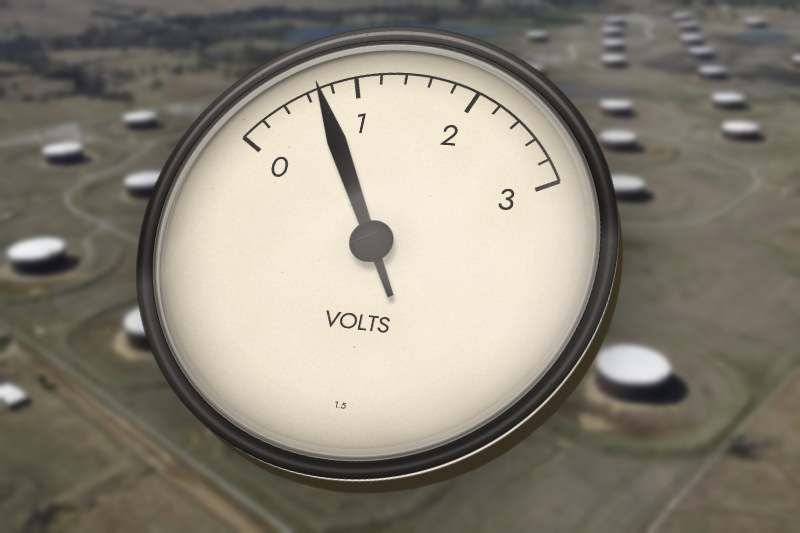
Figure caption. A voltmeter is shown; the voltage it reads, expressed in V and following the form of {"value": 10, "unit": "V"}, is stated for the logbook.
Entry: {"value": 0.7, "unit": "V"}
